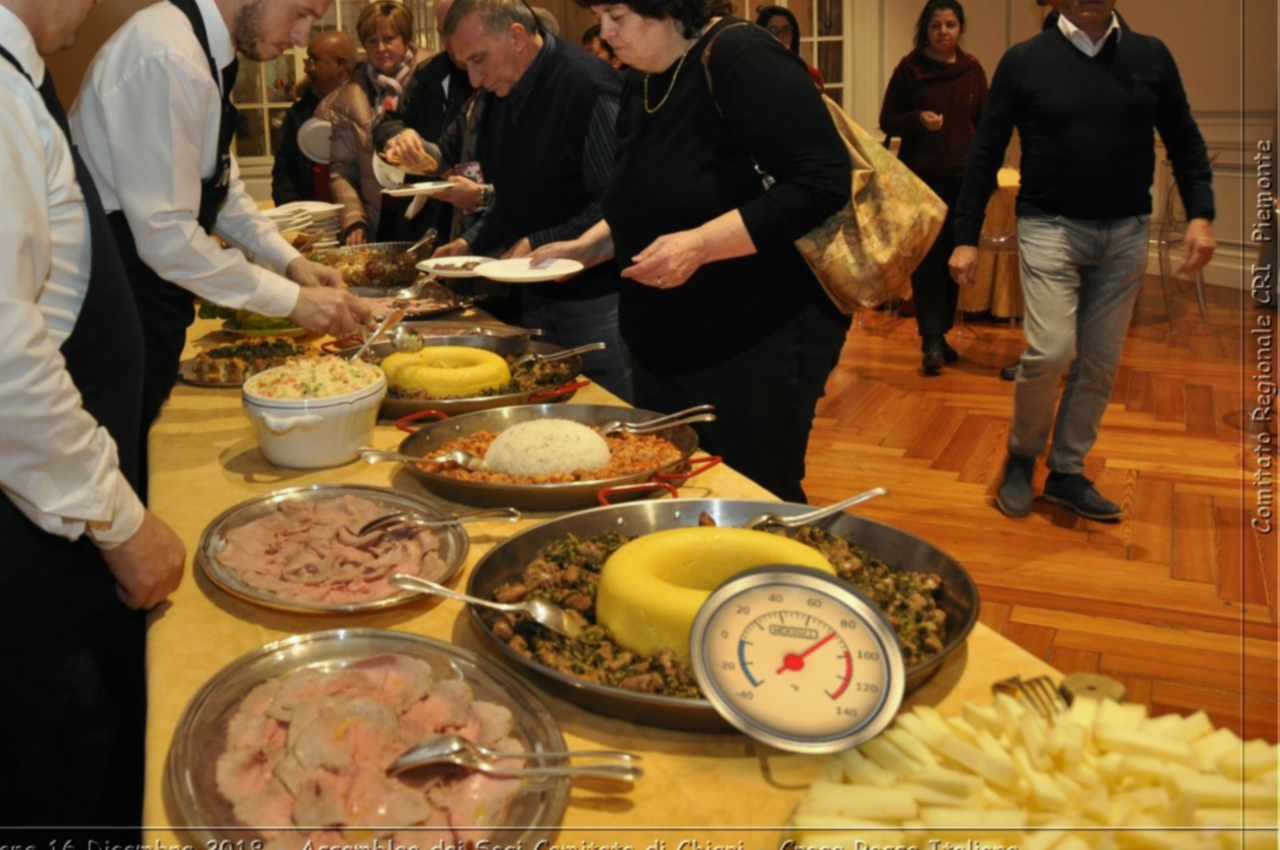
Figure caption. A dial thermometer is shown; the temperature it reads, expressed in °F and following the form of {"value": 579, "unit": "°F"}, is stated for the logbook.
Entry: {"value": 80, "unit": "°F"}
